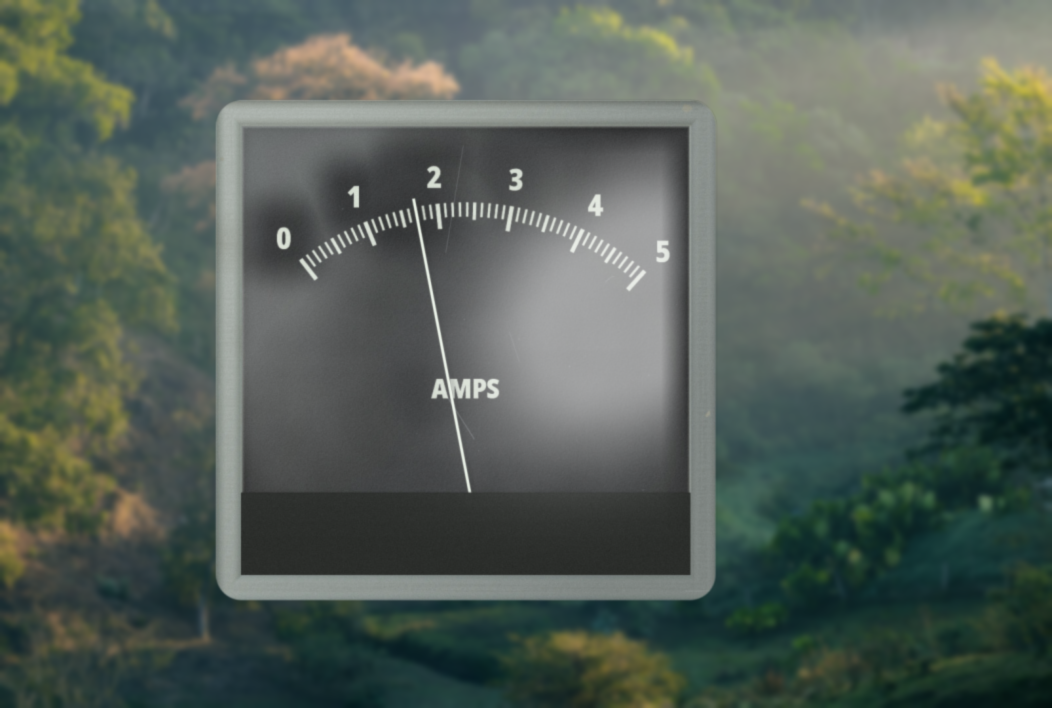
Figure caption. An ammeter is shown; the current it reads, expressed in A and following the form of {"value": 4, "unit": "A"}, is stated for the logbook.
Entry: {"value": 1.7, "unit": "A"}
